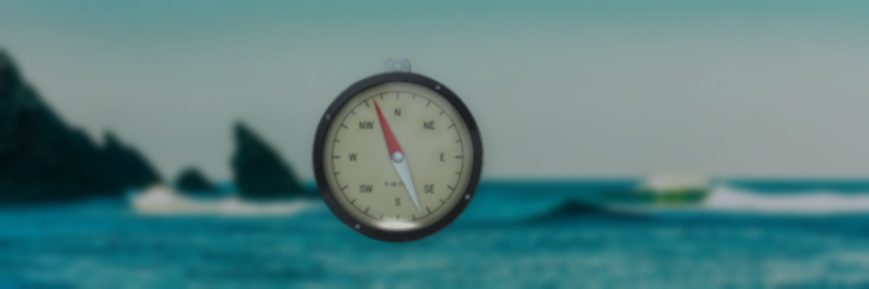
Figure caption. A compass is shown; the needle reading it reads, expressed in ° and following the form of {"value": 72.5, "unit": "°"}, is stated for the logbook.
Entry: {"value": 337.5, "unit": "°"}
